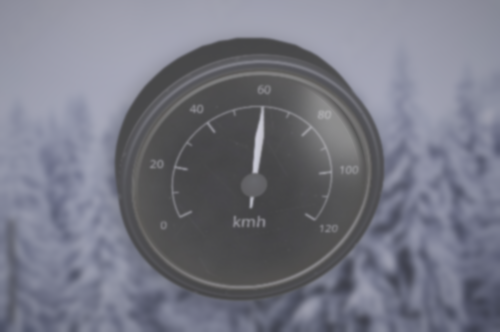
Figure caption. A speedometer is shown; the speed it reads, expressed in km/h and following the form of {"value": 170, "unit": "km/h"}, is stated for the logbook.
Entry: {"value": 60, "unit": "km/h"}
